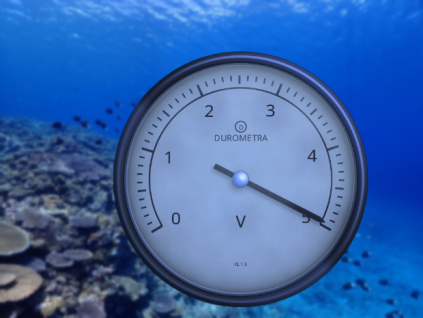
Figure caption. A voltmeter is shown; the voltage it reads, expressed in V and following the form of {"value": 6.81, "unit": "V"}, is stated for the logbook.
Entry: {"value": 4.95, "unit": "V"}
